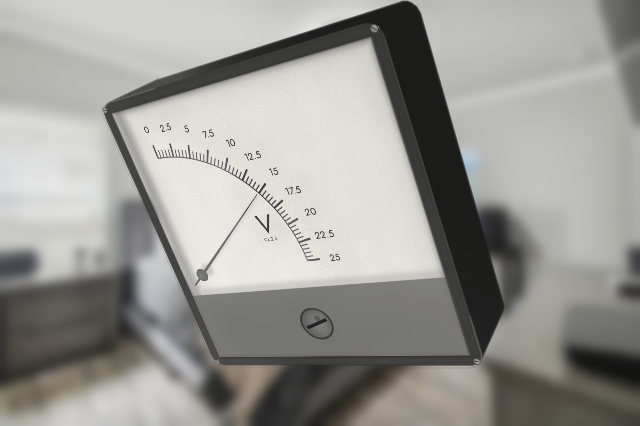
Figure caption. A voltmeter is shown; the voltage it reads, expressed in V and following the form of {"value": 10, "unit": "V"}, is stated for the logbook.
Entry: {"value": 15, "unit": "V"}
